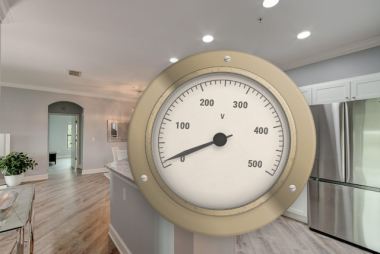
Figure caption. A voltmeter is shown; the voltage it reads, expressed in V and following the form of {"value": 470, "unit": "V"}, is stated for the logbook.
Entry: {"value": 10, "unit": "V"}
